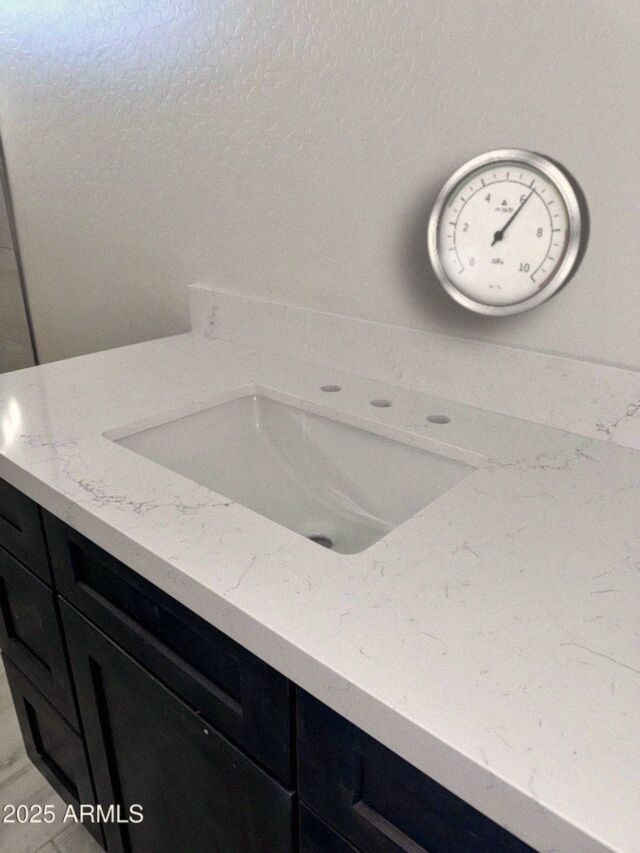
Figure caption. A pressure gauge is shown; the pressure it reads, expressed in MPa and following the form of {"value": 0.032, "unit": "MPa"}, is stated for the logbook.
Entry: {"value": 6.25, "unit": "MPa"}
